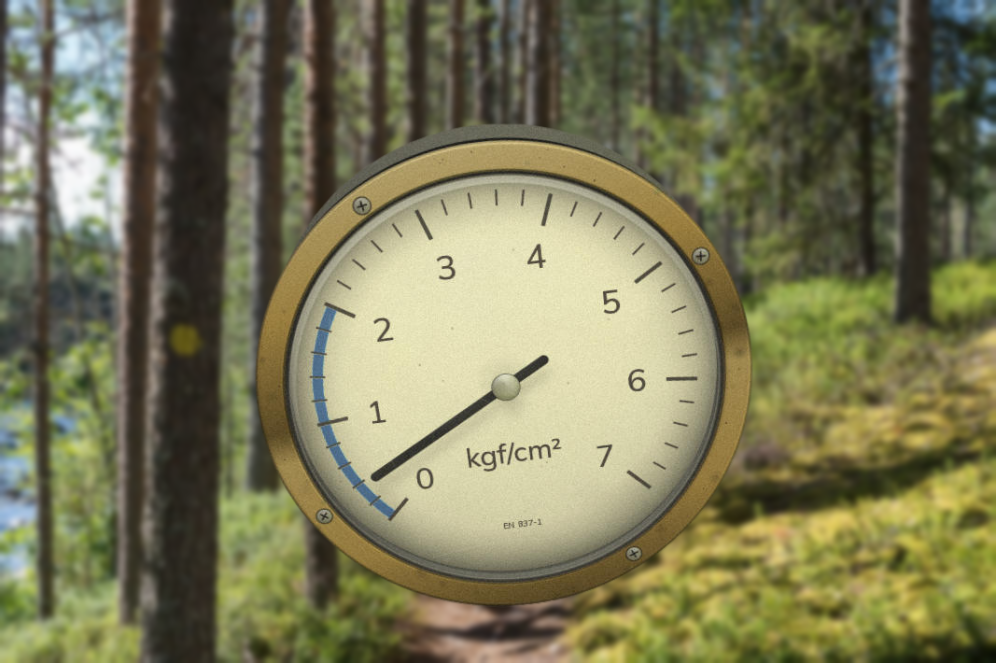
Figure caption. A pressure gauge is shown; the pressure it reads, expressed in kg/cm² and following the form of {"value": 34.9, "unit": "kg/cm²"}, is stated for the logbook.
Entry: {"value": 0.4, "unit": "kg/cm²"}
